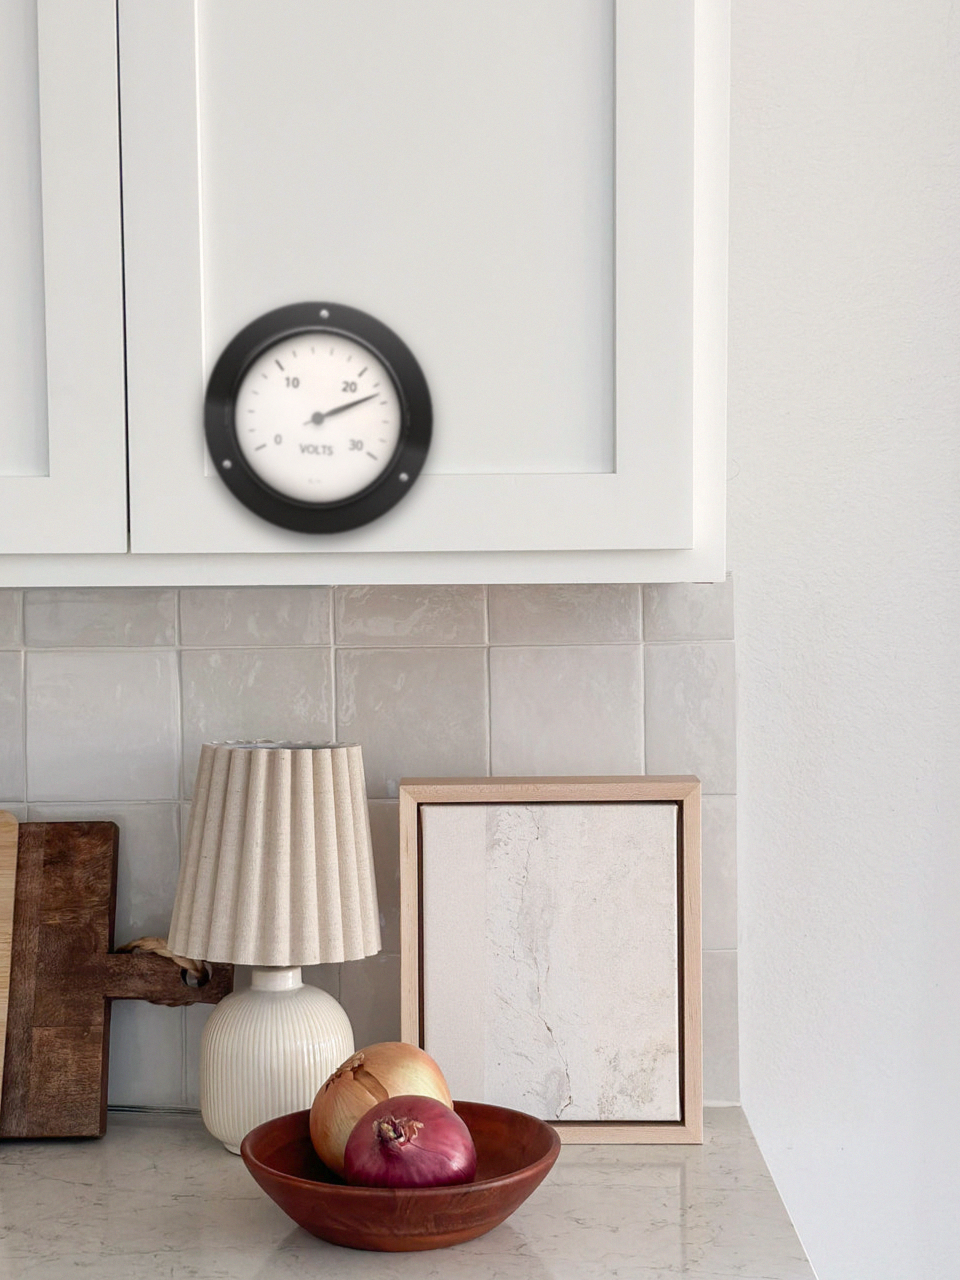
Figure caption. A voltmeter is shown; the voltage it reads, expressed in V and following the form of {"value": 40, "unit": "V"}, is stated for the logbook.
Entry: {"value": 23, "unit": "V"}
